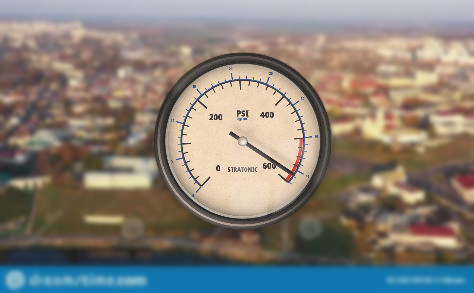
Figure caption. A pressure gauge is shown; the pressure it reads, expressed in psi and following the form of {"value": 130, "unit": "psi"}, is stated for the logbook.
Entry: {"value": 580, "unit": "psi"}
